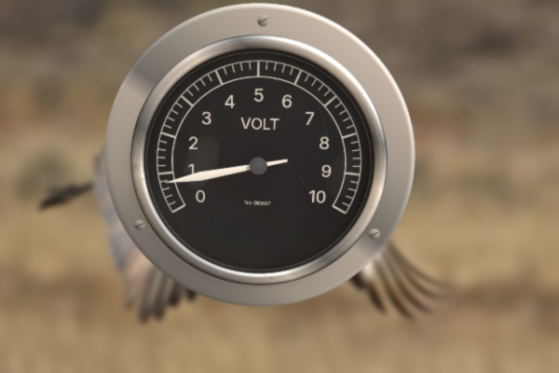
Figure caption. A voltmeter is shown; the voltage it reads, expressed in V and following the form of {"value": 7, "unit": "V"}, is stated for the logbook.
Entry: {"value": 0.8, "unit": "V"}
